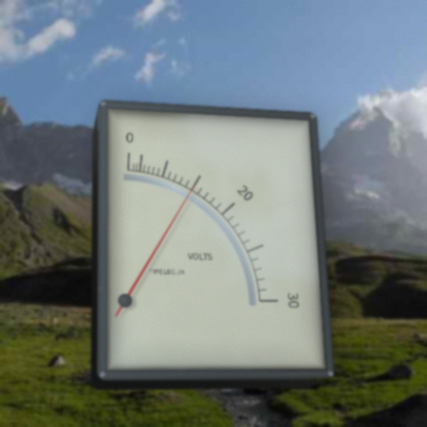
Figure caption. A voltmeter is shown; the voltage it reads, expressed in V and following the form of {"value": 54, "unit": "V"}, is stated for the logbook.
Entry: {"value": 15, "unit": "V"}
